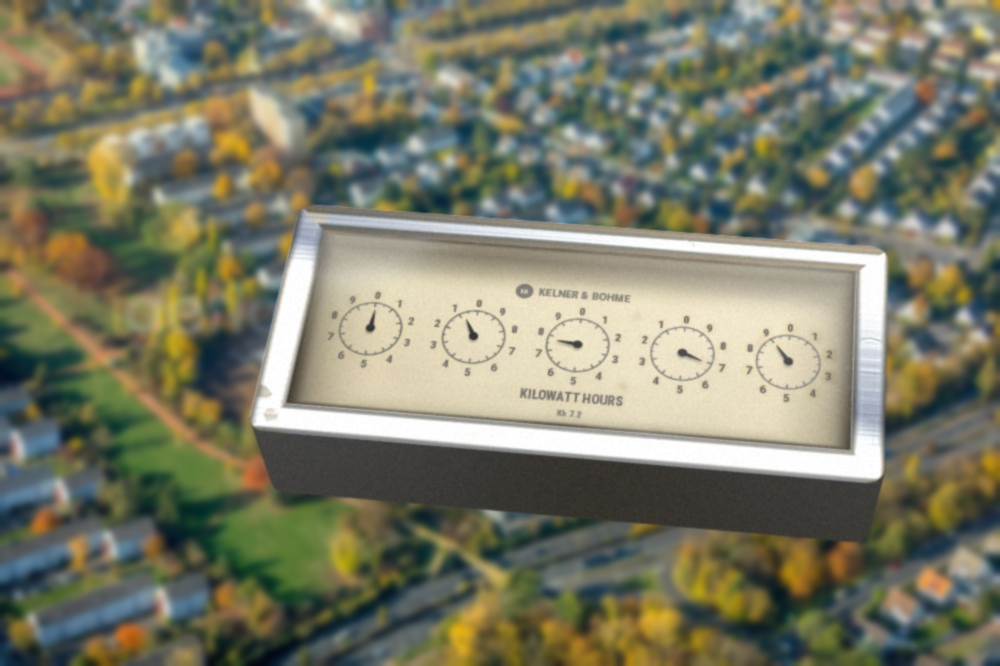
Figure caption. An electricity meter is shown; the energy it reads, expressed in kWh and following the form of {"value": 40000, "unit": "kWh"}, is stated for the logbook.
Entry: {"value": 769, "unit": "kWh"}
